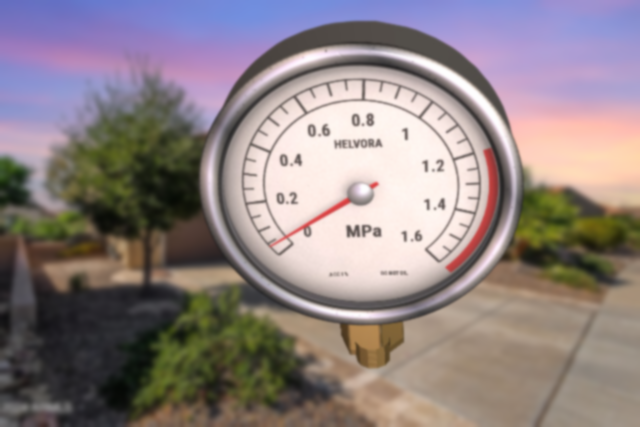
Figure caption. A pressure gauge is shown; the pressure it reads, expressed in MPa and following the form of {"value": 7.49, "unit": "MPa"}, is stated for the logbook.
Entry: {"value": 0.05, "unit": "MPa"}
